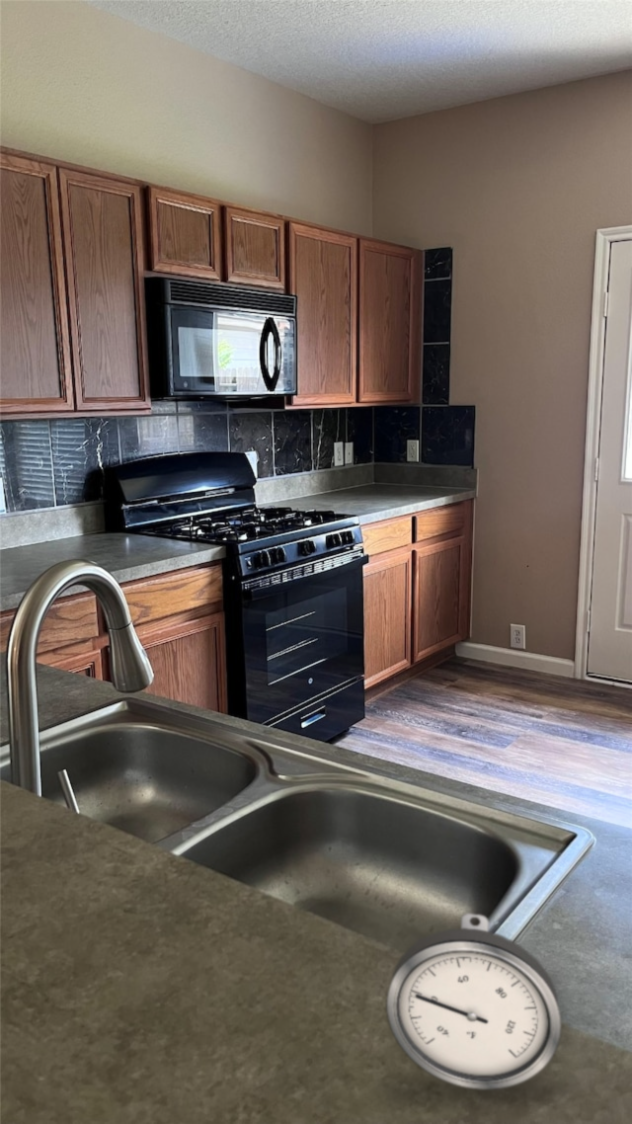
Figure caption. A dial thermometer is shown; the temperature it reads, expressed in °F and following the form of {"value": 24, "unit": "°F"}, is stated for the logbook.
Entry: {"value": 0, "unit": "°F"}
